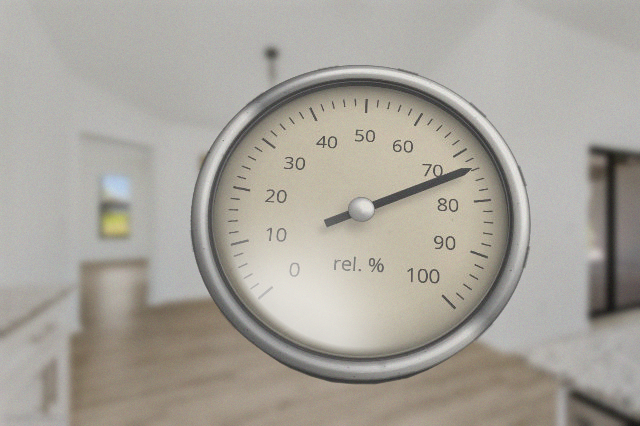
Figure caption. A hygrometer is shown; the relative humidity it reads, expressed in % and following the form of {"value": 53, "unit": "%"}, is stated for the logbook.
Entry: {"value": 74, "unit": "%"}
